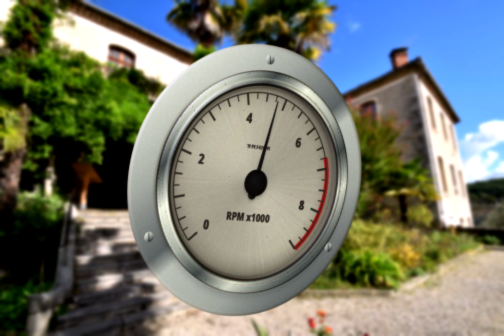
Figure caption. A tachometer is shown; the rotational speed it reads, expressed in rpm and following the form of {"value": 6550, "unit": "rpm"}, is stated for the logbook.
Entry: {"value": 4750, "unit": "rpm"}
